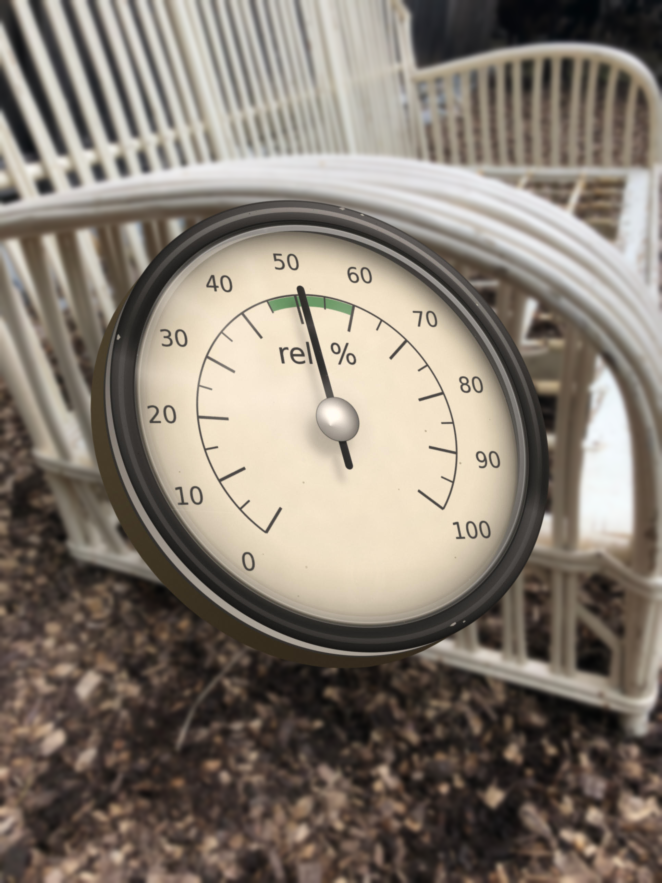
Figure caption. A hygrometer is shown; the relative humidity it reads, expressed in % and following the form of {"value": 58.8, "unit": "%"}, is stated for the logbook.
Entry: {"value": 50, "unit": "%"}
